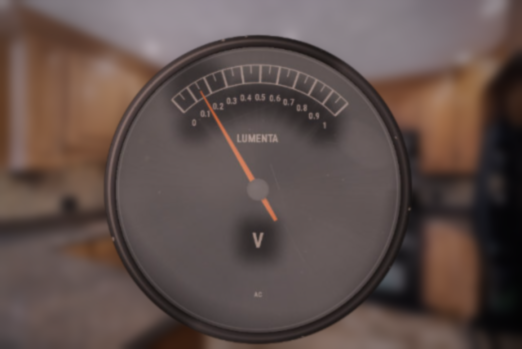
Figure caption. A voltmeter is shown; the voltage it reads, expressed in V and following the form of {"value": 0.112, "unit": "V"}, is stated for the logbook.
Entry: {"value": 0.15, "unit": "V"}
